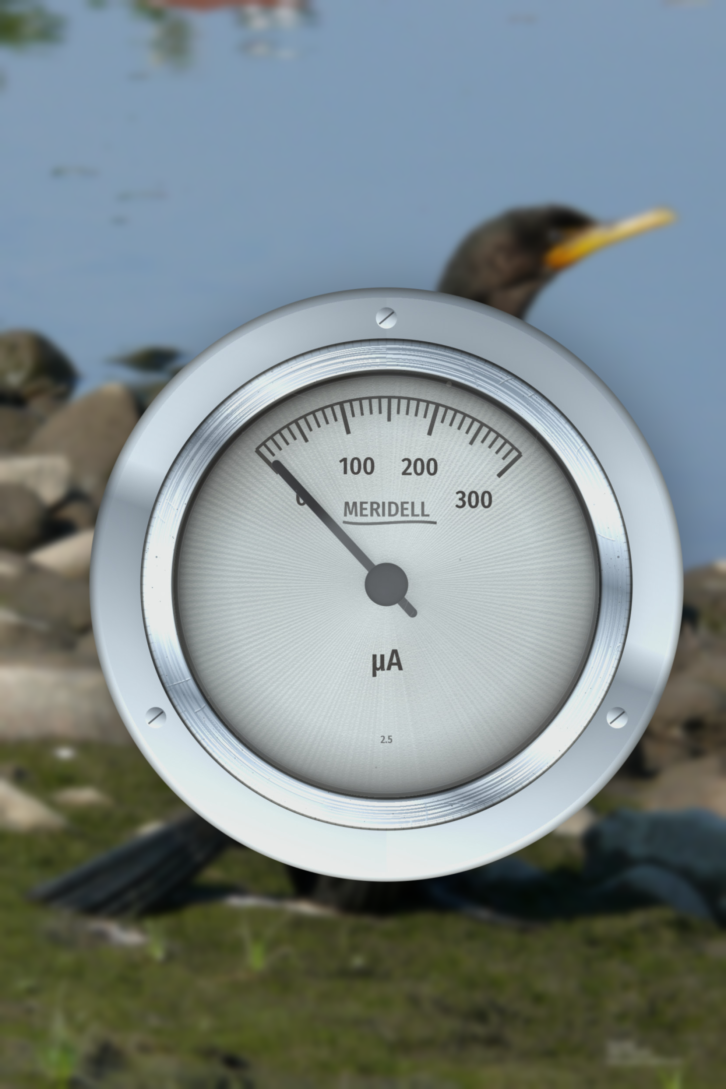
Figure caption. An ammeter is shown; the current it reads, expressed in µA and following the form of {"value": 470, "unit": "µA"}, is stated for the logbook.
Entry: {"value": 5, "unit": "µA"}
